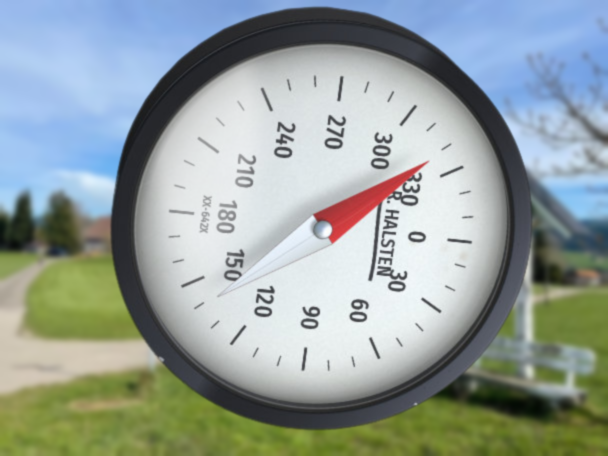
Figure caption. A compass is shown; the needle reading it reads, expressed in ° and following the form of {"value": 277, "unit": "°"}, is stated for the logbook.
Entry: {"value": 320, "unit": "°"}
